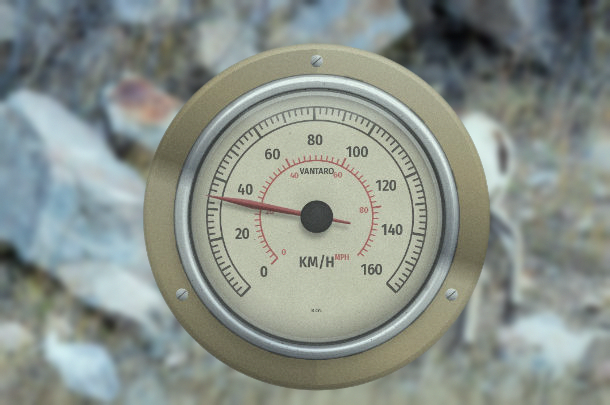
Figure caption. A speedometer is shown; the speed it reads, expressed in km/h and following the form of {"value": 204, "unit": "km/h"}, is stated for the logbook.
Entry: {"value": 34, "unit": "km/h"}
